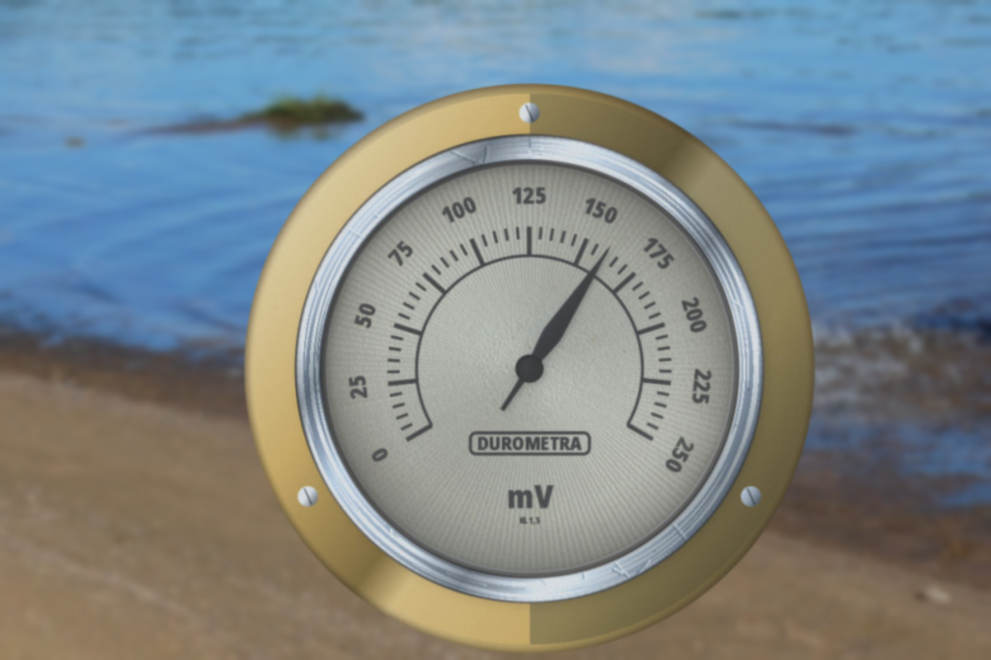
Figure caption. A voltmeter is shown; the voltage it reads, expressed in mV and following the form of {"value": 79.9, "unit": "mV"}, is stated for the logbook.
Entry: {"value": 160, "unit": "mV"}
